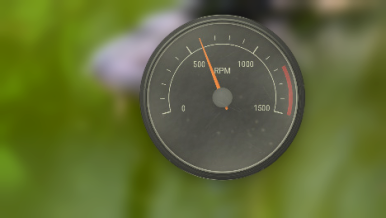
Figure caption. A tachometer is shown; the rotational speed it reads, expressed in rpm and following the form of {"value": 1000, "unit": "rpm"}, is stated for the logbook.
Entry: {"value": 600, "unit": "rpm"}
